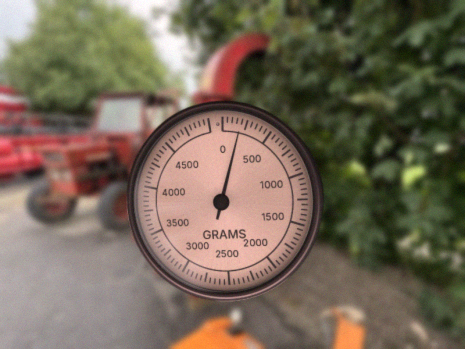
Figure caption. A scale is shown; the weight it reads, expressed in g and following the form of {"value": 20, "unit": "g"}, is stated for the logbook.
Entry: {"value": 200, "unit": "g"}
